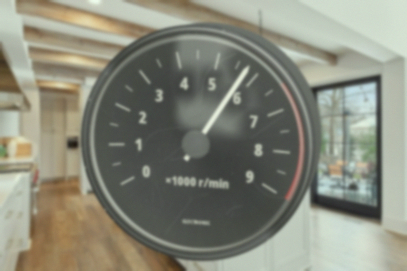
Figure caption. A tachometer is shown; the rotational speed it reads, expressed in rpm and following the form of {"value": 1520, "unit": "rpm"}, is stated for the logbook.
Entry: {"value": 5750, "unit": "rpm"}
